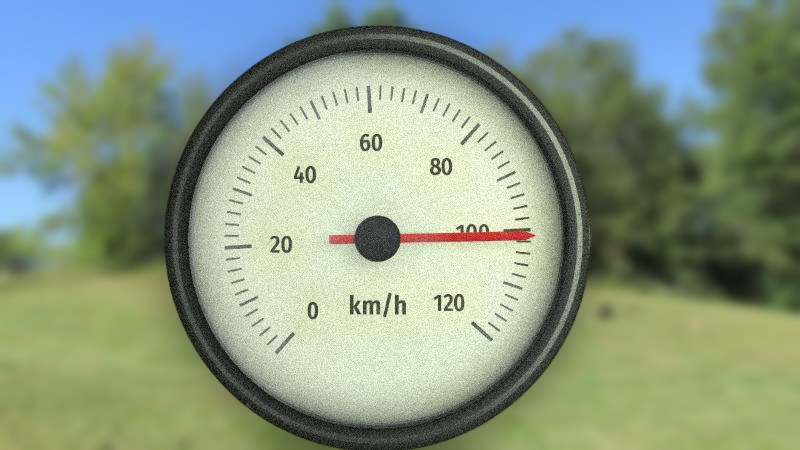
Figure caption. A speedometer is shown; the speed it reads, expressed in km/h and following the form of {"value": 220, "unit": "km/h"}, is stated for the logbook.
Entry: {"value": 101, "unit": "km/h"}
